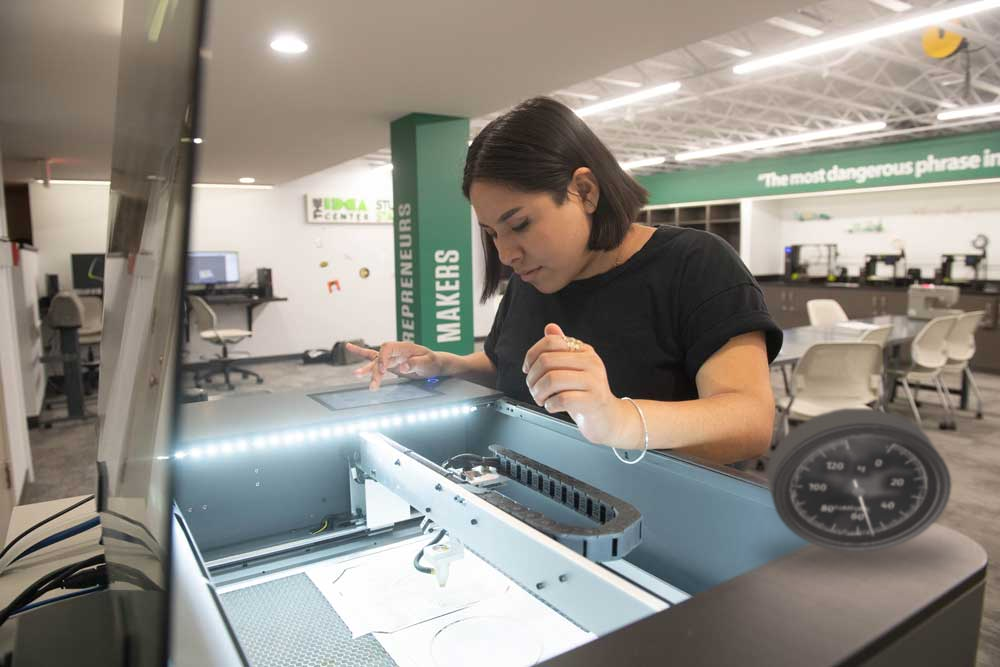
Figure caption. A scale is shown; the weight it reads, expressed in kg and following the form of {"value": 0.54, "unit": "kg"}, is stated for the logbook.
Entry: {"value": 55, "unit": "kg"}
